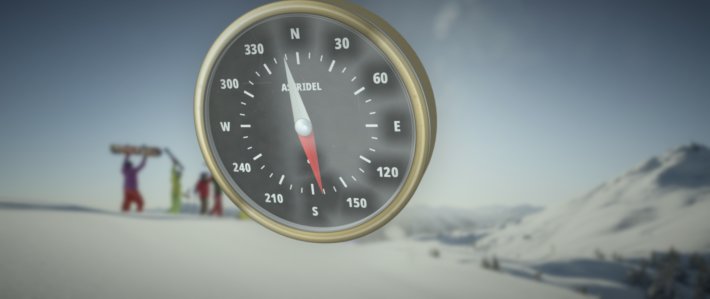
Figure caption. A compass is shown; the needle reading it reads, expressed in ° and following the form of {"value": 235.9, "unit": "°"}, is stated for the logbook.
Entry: {"value": 170, "unit": "°"}
